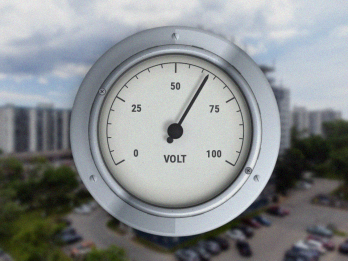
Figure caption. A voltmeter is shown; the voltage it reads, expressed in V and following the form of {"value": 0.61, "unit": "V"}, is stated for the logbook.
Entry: {"value": 62.5, "unit": "V"}
